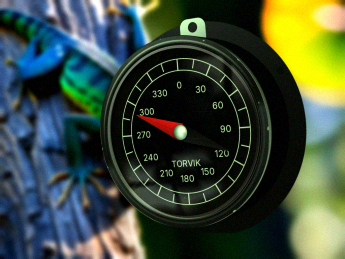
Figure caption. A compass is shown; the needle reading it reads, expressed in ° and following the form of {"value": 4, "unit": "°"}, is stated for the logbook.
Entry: {"value": 292.5, "unit": "°"}
